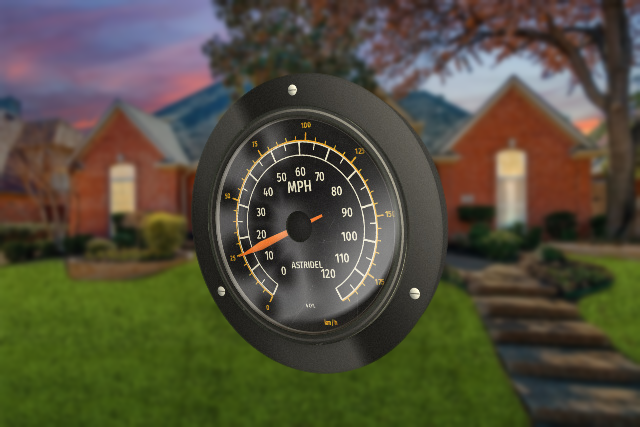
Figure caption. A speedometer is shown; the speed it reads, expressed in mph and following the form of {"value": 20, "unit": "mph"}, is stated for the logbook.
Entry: {"value": 15, "unit": "mph"}
